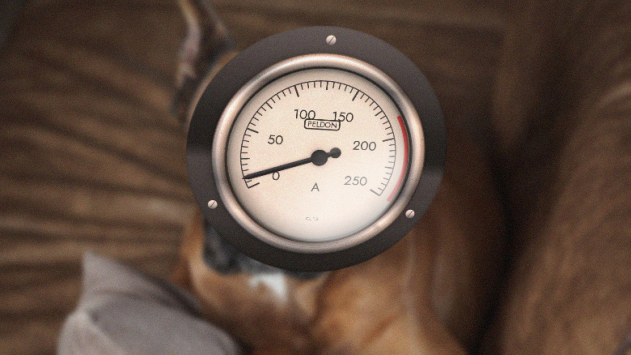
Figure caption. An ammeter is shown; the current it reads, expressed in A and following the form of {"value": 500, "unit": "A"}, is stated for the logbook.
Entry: {"value": 10, "unit": "A"}
